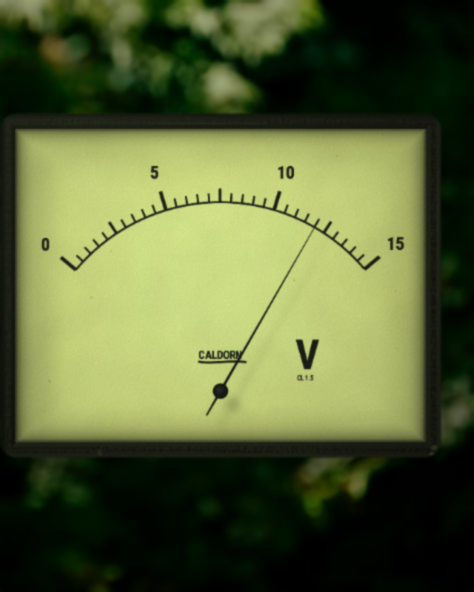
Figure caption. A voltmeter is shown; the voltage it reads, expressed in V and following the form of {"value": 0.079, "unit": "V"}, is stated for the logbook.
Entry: {"value": 12, "unit": "V"}
